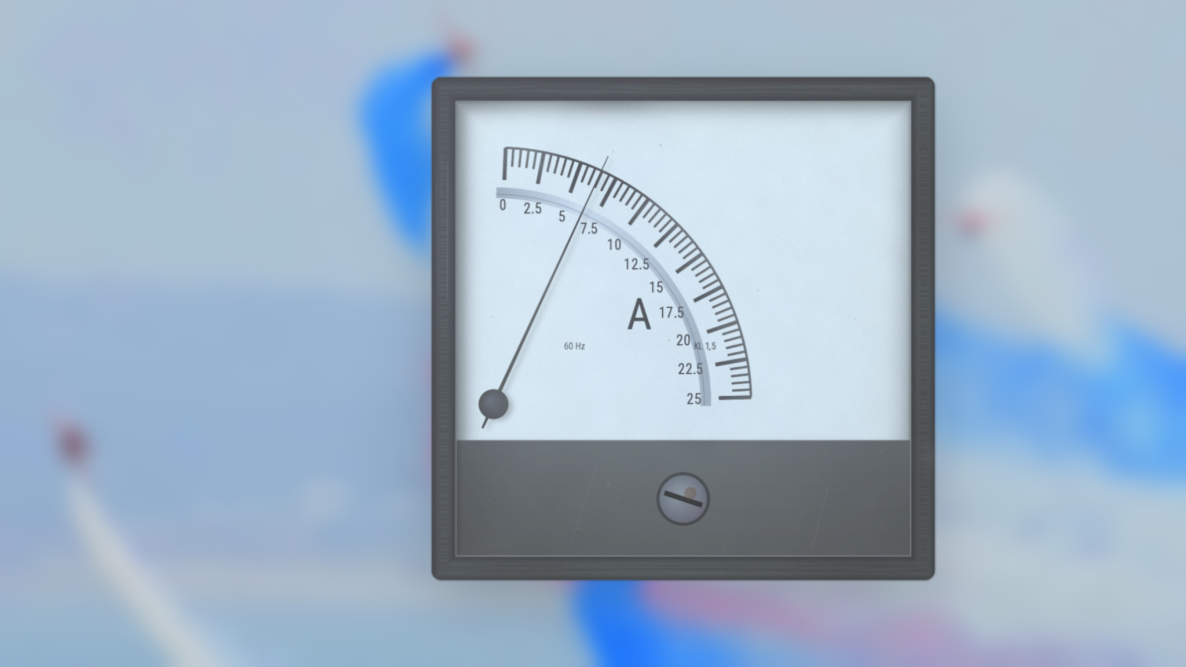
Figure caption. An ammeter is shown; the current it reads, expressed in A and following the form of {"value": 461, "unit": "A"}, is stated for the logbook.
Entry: {"value": 6.5, "unit": "A"}
